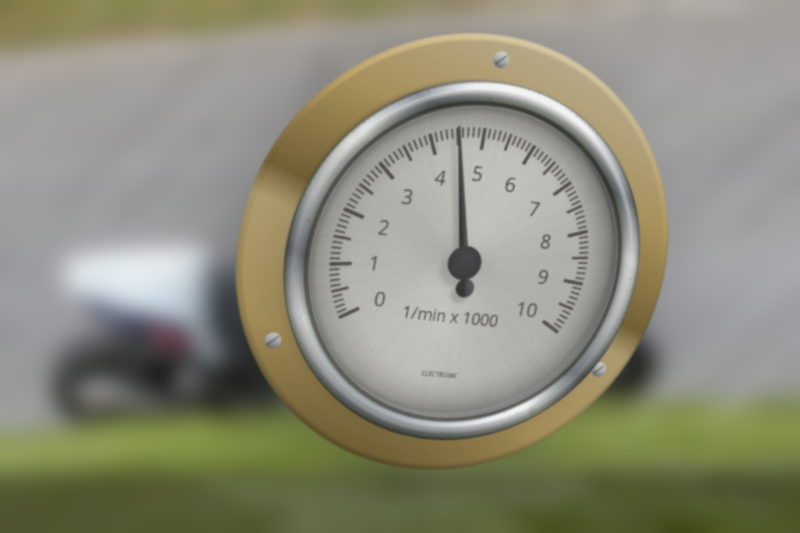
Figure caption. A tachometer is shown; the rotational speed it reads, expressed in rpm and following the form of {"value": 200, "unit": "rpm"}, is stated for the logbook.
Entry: {"value": 4500, "unit": "rpm"}
